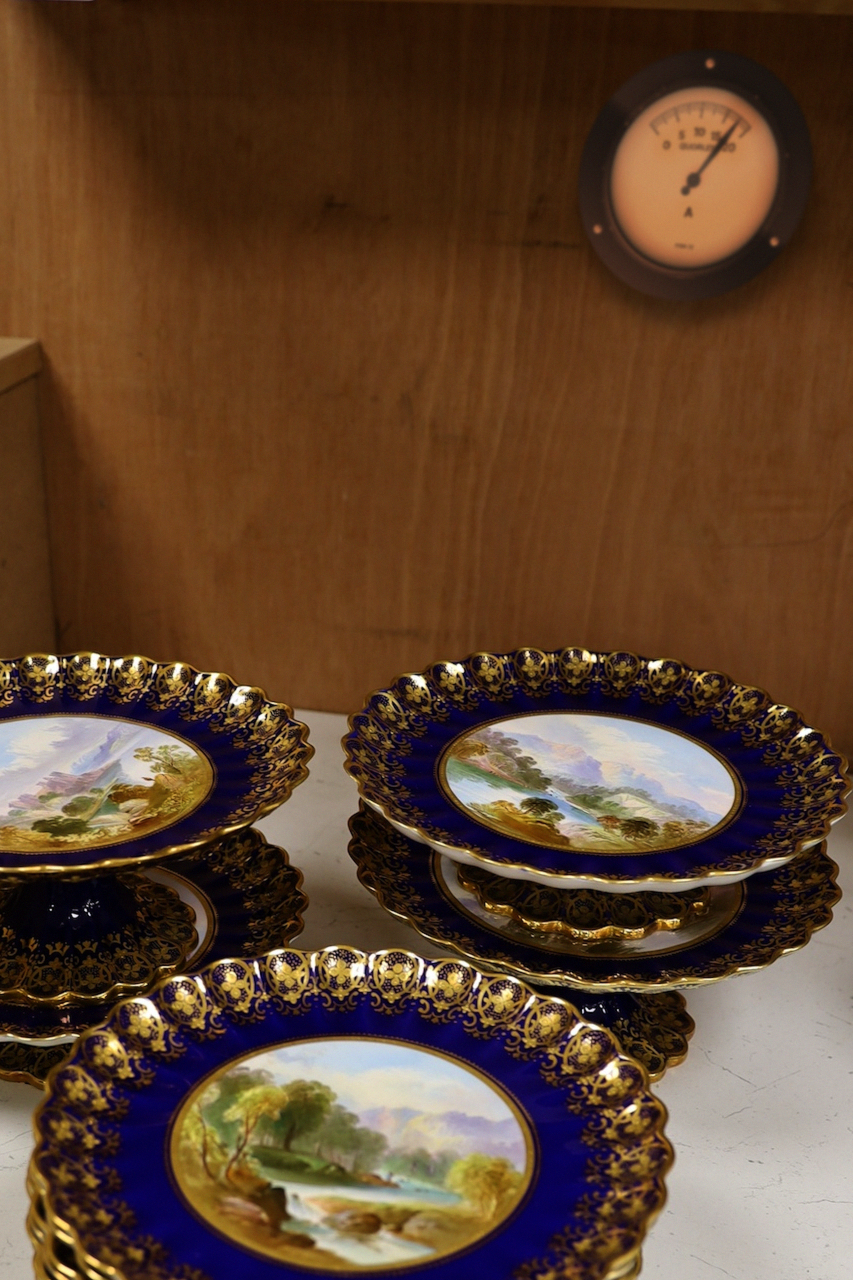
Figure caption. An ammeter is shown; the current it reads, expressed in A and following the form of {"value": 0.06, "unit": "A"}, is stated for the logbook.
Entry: {"value": 17.5, "unit": "A"}
